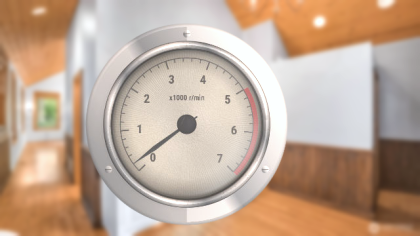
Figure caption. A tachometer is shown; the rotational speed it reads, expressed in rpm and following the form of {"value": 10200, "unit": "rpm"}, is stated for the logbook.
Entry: {"value": 200, "unit": "rpm"}
